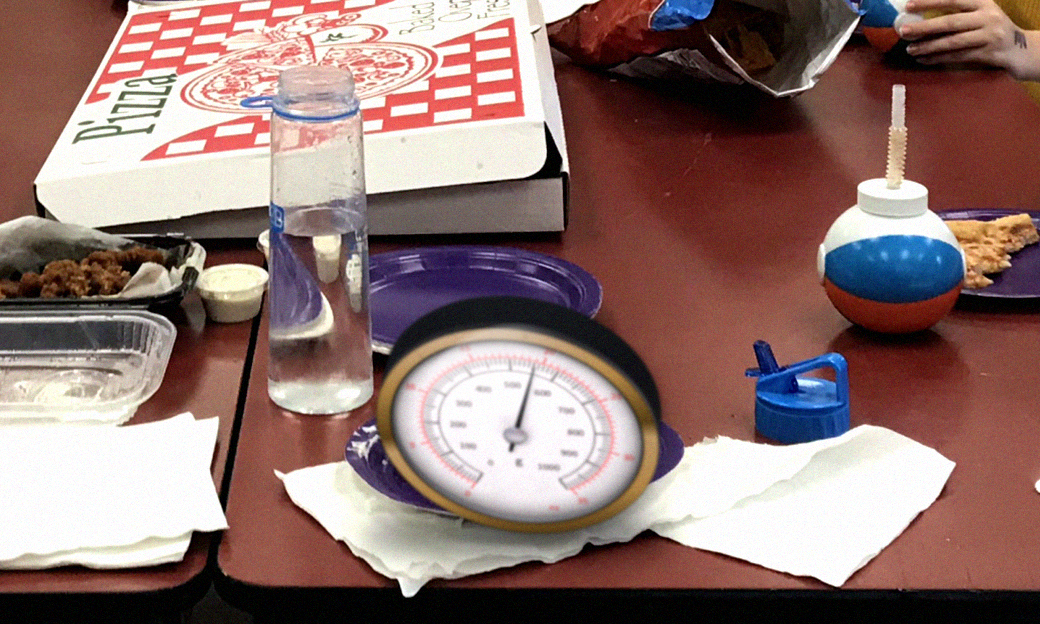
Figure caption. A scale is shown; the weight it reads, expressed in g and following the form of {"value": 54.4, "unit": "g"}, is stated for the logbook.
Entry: {"value": 550, "unit": "g"}
